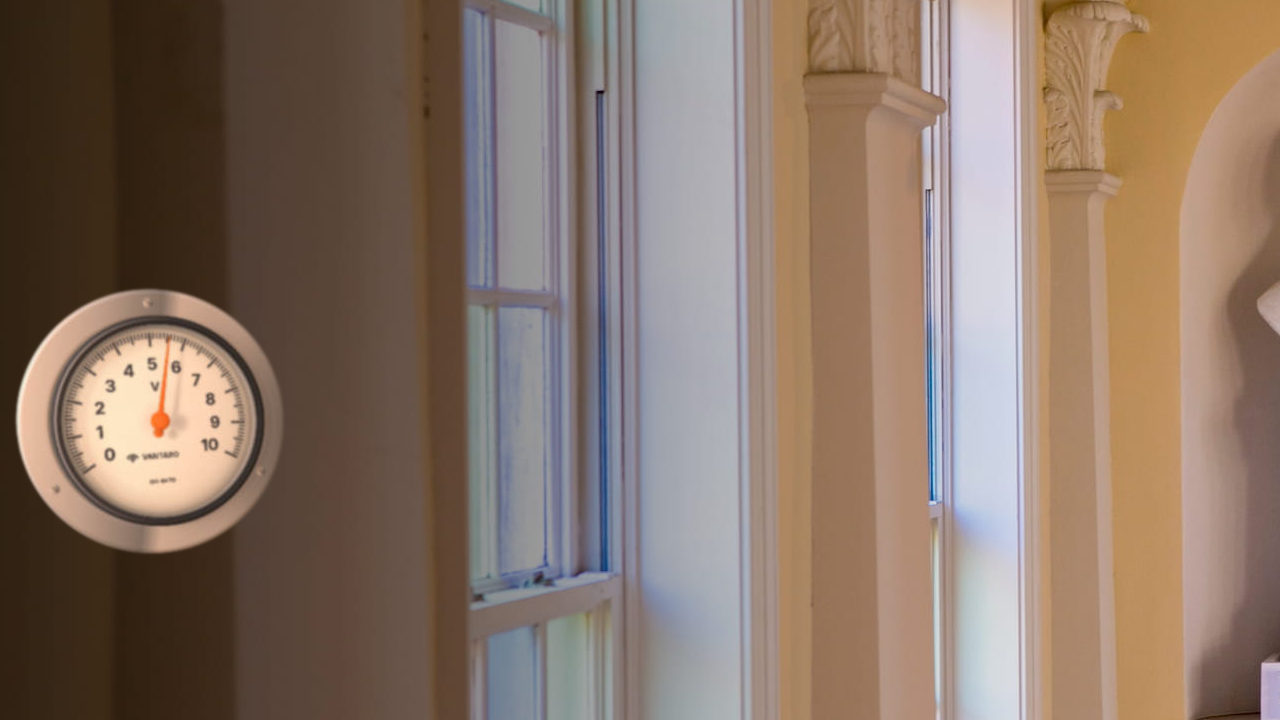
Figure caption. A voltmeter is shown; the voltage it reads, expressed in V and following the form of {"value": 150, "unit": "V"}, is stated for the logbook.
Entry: {"value": 5.5, "unit": "V"}
